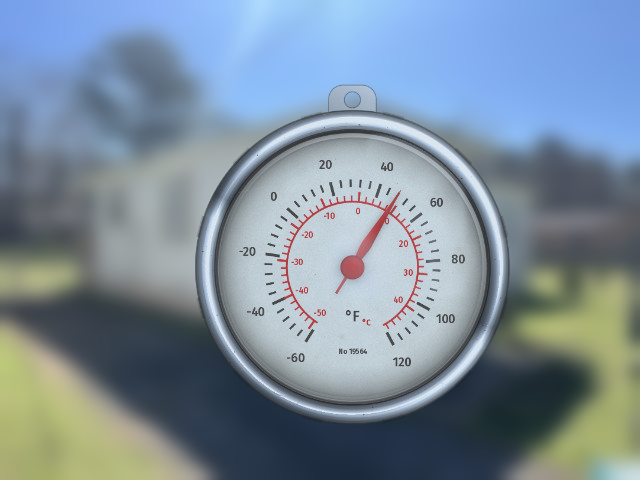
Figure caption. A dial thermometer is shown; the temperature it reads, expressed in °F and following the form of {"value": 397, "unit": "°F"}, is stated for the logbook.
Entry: {"value": 48, "unit": "°F"}
